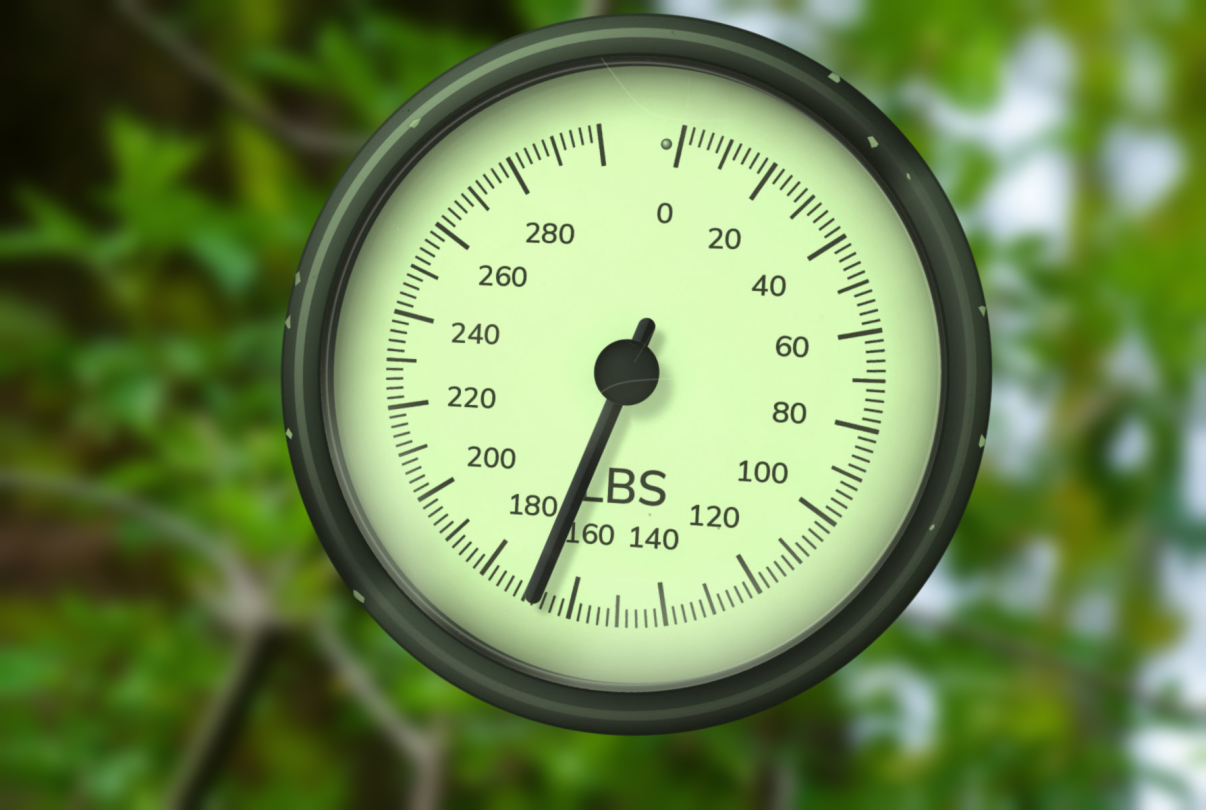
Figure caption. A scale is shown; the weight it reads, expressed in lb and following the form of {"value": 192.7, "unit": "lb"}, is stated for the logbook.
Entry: {"value": 168, "unit": "lb"}
